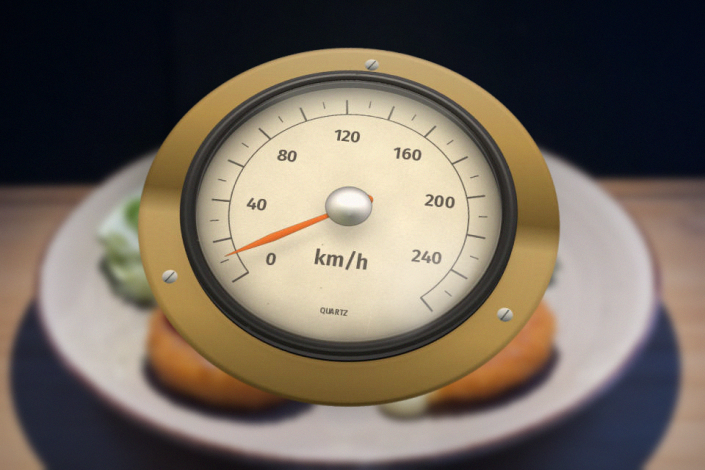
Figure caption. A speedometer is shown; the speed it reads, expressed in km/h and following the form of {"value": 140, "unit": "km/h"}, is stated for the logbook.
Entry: {"value": 10, "unit": "km/h"}
